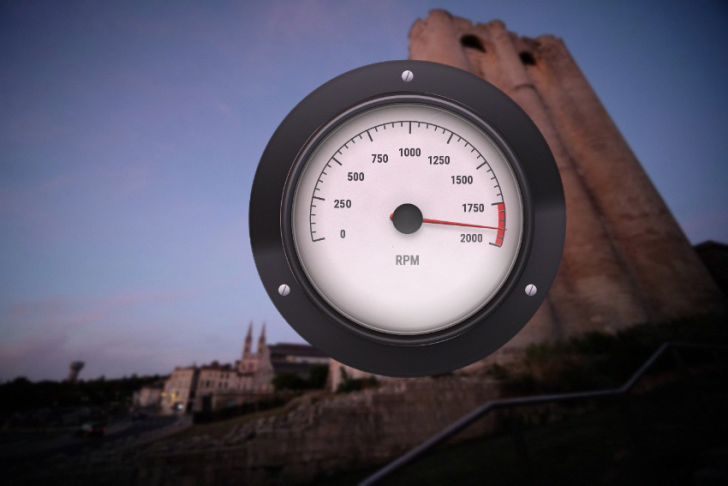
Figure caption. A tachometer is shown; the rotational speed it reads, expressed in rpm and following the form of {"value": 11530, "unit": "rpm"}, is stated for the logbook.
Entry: {"value": 1900, "unit": "rpm"}
